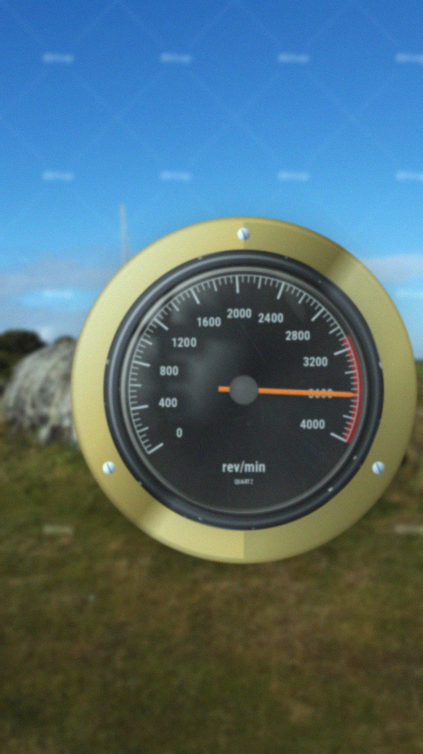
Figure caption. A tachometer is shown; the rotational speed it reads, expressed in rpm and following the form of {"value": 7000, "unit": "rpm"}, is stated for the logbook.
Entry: {"value": 3600, "unit": "rpm"}
